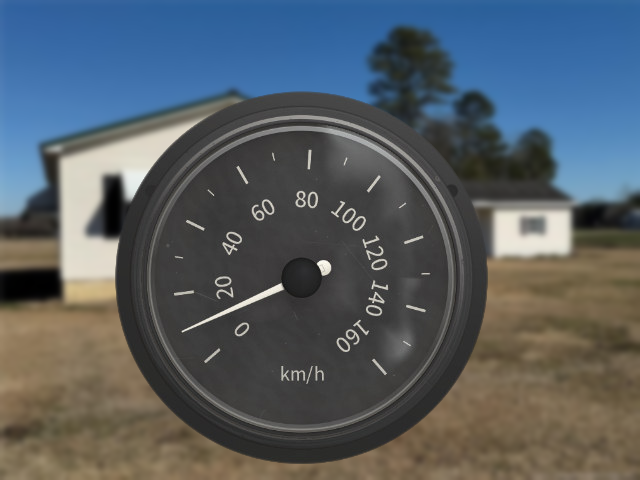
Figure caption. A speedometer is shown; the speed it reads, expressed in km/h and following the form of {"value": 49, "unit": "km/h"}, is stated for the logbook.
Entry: {"value": 10, "unit": "km/h"}
